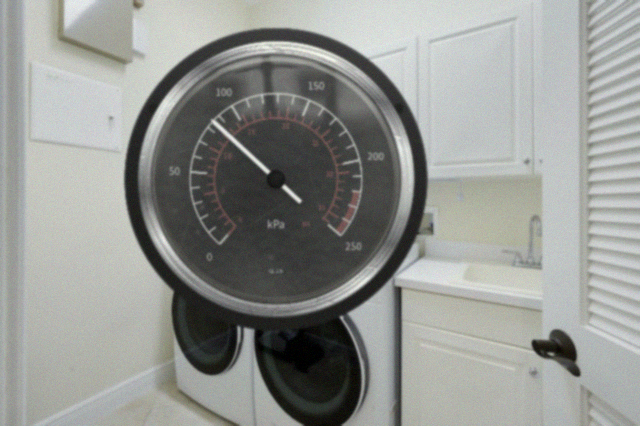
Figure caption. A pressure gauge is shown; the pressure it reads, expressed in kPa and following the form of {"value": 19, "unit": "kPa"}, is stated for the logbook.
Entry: {"value": 85, "unit": "kPa"}
